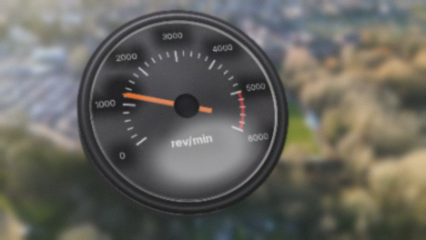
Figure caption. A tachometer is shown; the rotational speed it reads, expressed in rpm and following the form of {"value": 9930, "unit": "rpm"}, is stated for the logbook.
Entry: {"value": 1200, "unit": "rpm"}
